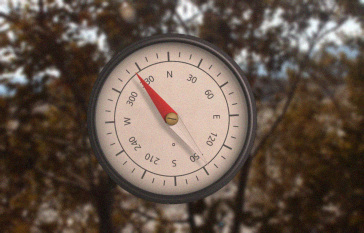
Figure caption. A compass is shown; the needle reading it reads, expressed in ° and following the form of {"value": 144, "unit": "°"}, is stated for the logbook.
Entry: {"value": 325, "unit": "°"}
